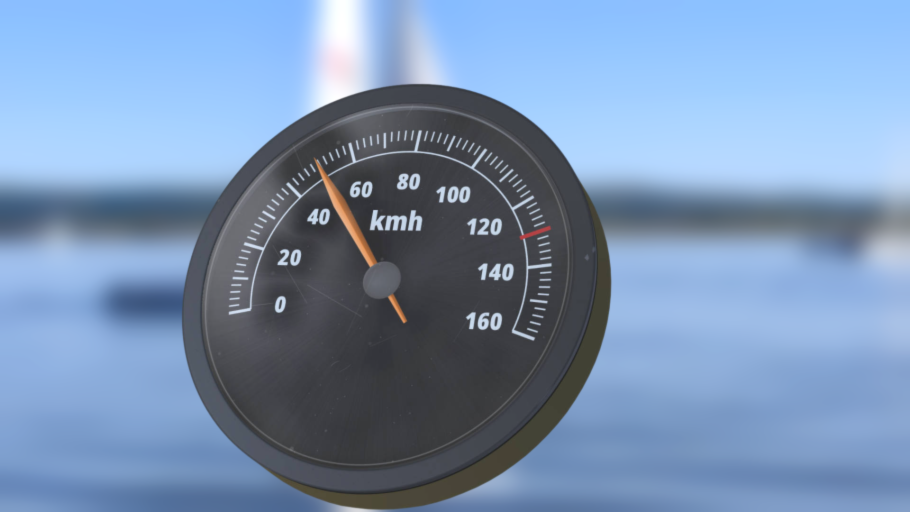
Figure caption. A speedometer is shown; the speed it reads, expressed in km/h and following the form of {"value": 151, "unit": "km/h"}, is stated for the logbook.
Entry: {"value": 50, "unit": "km/h"}
